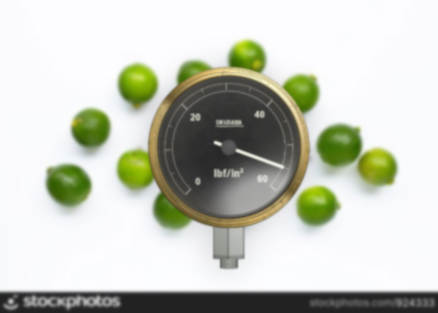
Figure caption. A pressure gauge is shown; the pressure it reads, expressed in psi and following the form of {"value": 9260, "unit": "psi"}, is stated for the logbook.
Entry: {"value": 55, "unit": "psi"}
